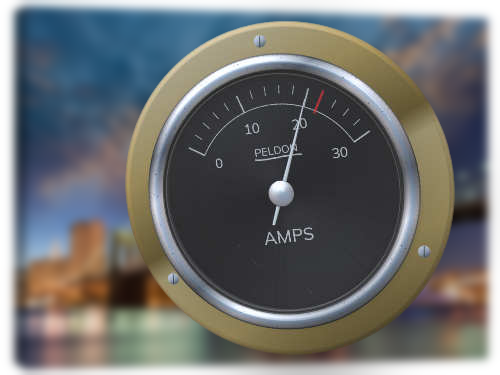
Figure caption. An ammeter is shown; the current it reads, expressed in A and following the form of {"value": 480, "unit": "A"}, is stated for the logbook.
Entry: {"value": 20, "unit": "A"}
